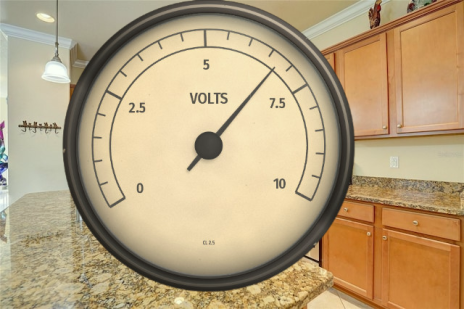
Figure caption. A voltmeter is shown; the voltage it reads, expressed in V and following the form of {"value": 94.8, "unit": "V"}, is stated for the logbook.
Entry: {"value": 6.75, "unit": "V"}
